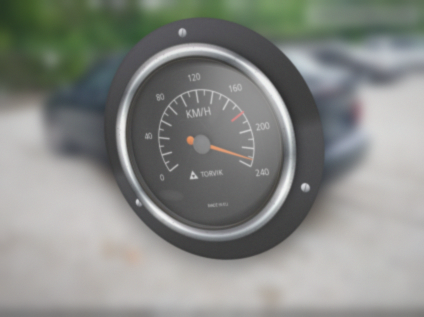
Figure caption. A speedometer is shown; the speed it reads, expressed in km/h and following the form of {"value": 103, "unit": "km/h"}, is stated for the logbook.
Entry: {"value": 230, "unit": "km/h"}
